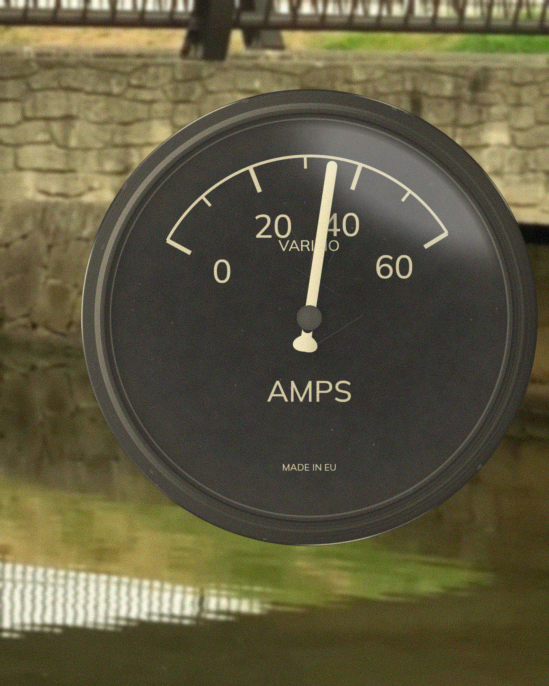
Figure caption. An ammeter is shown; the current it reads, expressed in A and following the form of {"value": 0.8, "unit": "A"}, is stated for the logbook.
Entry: {"value": 35, "unit": "A"}
